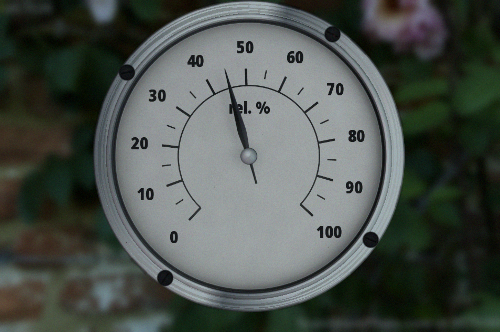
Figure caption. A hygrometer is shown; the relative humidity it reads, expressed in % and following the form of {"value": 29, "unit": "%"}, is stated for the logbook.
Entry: {"value": 45, "unit": "%"}
